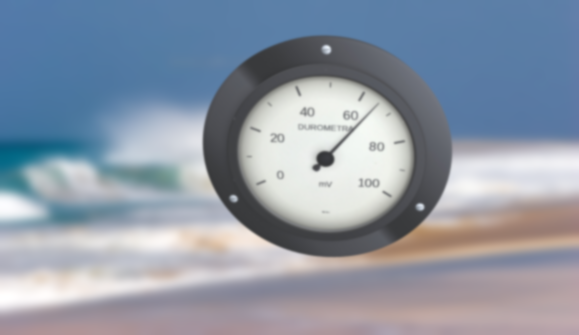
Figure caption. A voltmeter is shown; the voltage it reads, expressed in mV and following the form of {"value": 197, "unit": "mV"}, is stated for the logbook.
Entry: {"value": 65, "unit": "mV"}
